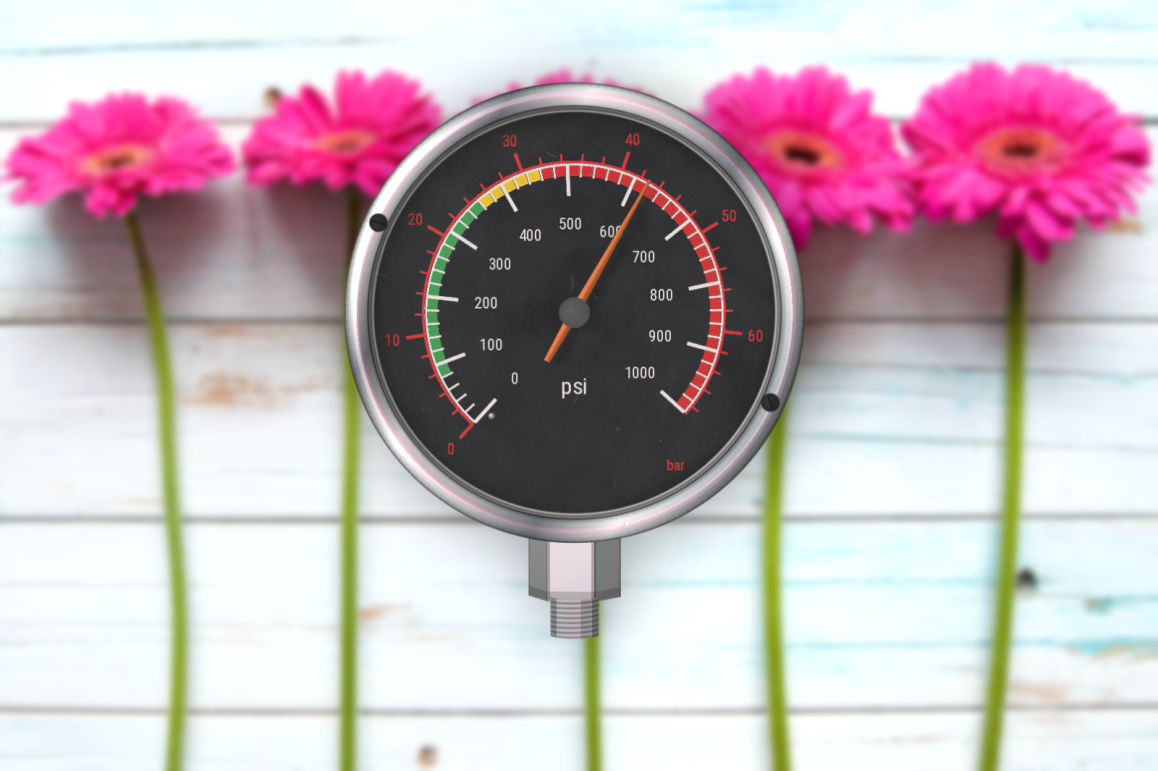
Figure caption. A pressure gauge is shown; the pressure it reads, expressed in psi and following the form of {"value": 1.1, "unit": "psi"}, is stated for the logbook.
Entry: {"value": 620, "unit": "psi"}
